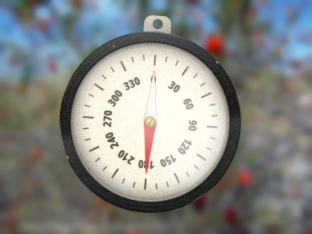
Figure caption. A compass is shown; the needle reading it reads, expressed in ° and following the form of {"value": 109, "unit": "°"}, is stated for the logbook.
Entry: {"value": 180, "unit": "°"}
